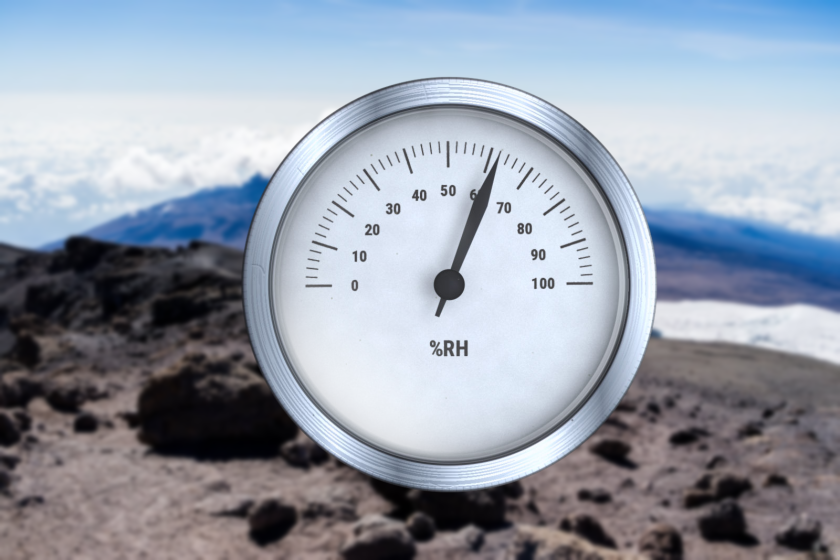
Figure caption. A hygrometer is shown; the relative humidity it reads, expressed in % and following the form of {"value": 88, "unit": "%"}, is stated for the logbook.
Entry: {"value": 62, "unit": "%"}
